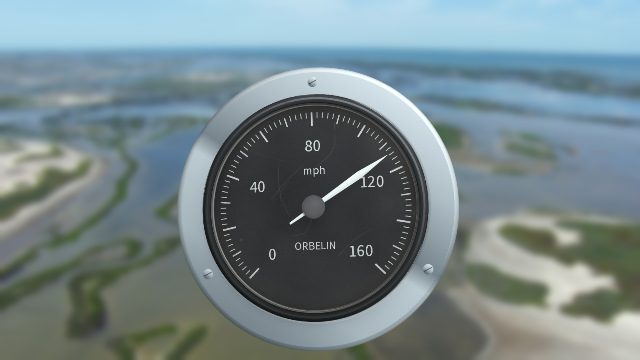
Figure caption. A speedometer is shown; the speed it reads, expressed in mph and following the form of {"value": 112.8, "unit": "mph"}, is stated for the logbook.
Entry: {"value": 114, "unit": "mph"}
